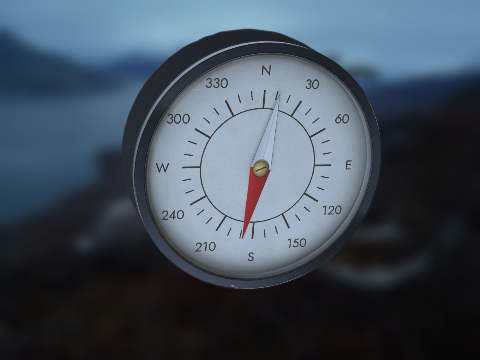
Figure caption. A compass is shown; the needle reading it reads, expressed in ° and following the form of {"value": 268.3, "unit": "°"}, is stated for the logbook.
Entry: {"value": 190, "unit": "°"}
